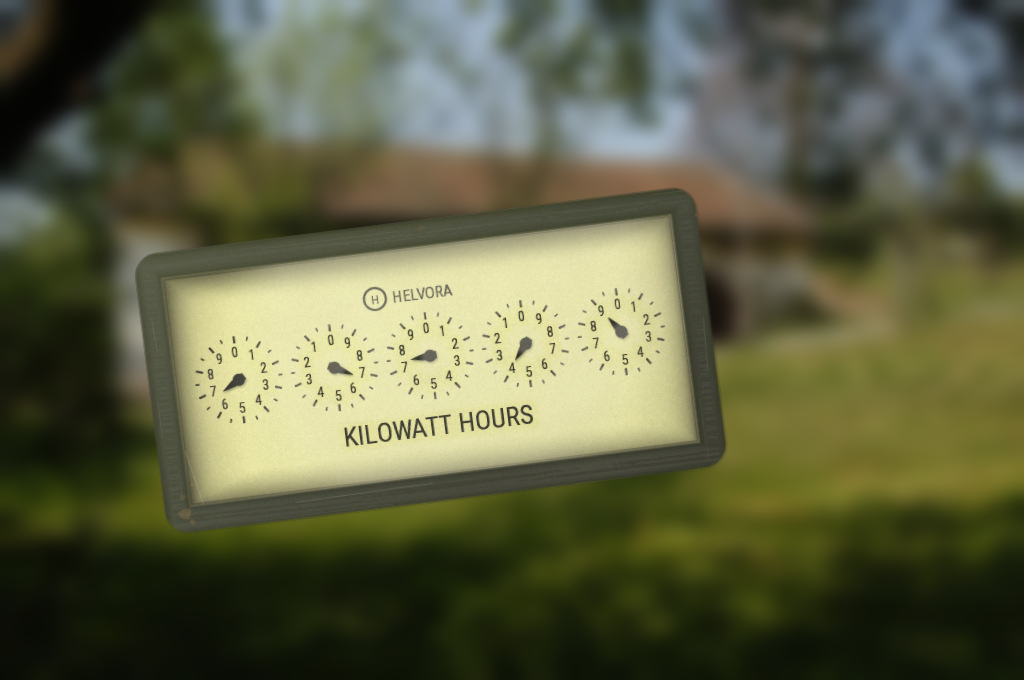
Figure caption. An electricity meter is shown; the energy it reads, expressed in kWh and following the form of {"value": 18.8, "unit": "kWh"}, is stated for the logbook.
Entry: {"value": 66739, "unit": "kWh"}
